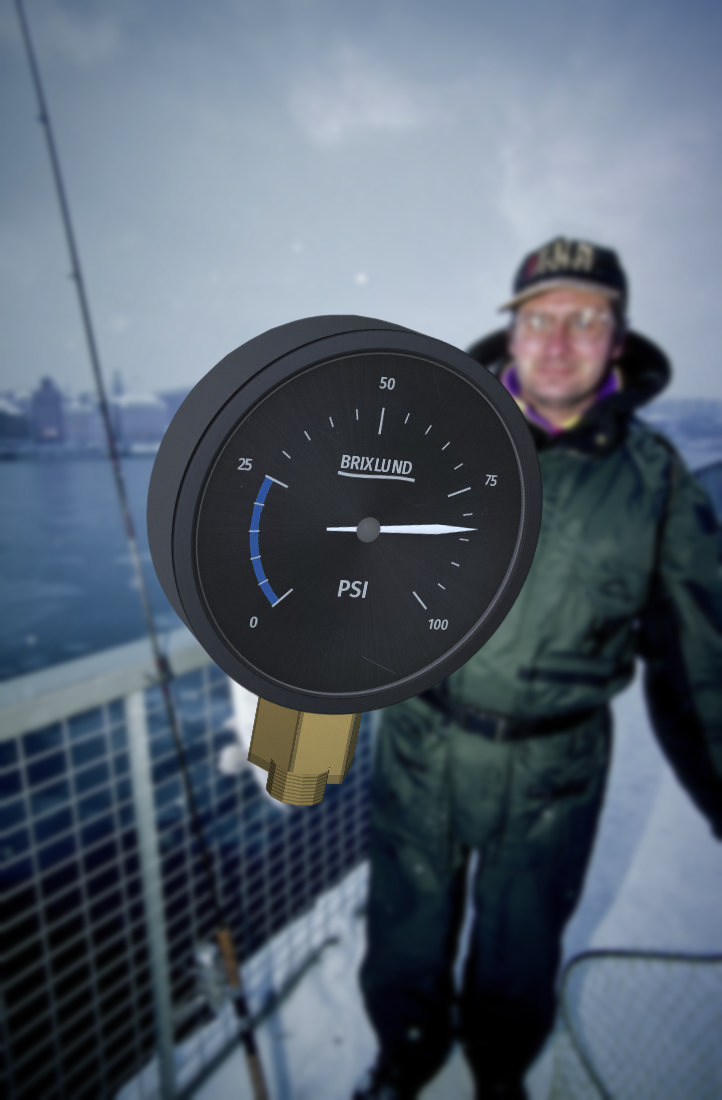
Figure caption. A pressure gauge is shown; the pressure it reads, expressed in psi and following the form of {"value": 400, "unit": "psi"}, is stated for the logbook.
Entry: {"value": 82.5, "unit": "psi"}
